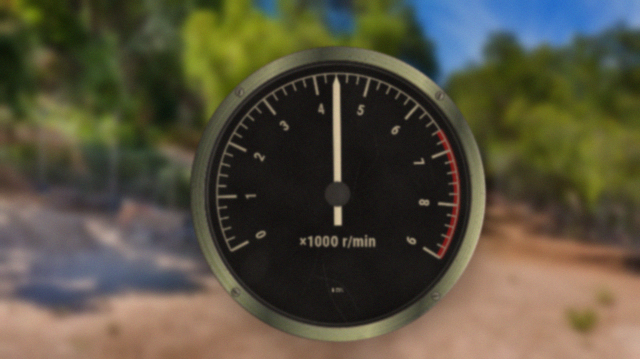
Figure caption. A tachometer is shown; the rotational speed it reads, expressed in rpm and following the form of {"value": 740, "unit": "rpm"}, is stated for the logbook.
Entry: {"value": 4400, "unit": "rpm"}
